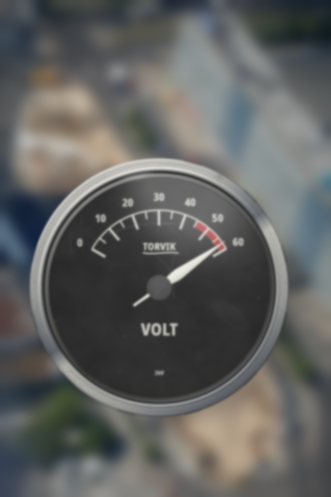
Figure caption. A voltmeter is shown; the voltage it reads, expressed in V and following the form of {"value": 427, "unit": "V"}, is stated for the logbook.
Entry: {"value": 57.5, "unit": "V"}
